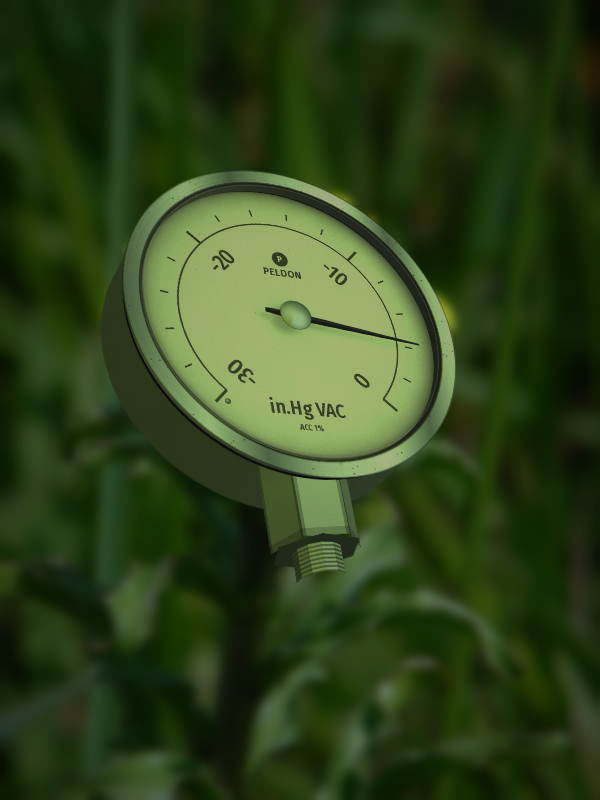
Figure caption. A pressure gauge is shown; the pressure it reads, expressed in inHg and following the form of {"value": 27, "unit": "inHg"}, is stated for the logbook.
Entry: {"value": -4, "unit": "inHg"}
